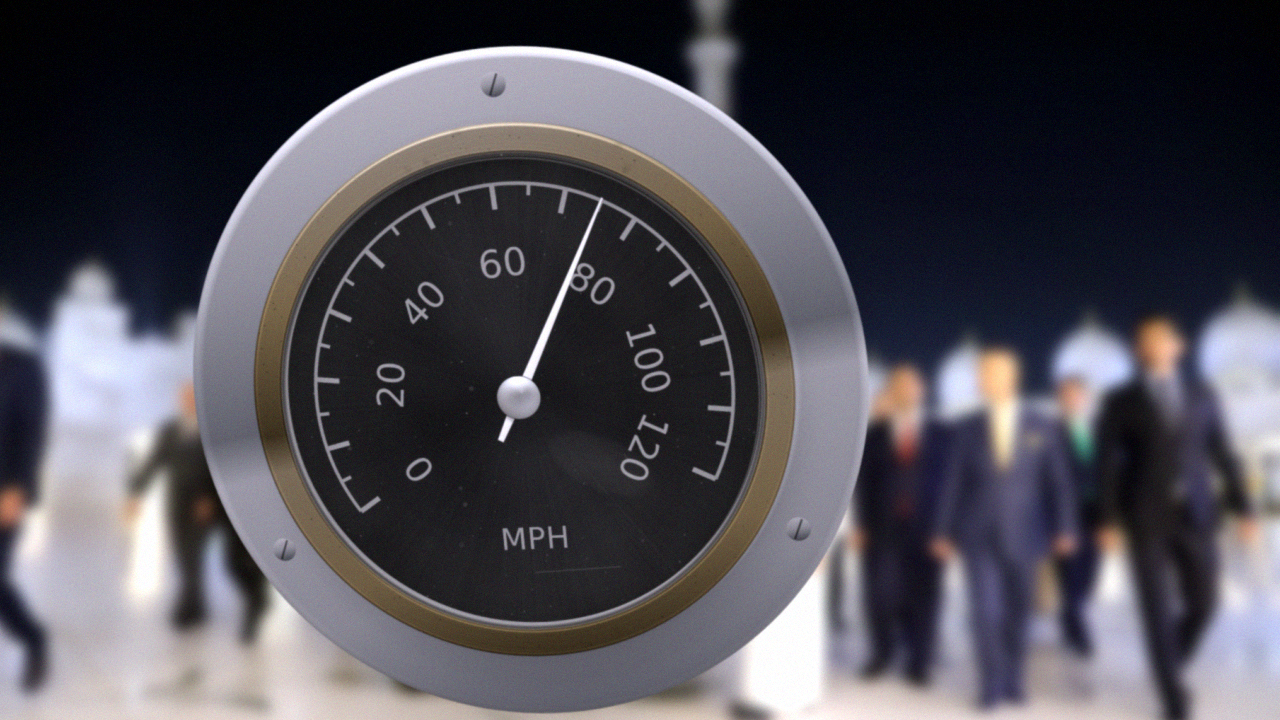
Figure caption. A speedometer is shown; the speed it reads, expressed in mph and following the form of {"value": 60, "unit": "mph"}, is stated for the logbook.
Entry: {"value": 75, "unit": "mph"}
